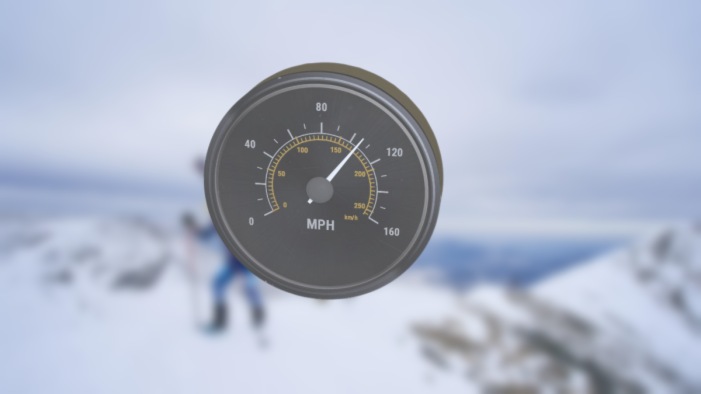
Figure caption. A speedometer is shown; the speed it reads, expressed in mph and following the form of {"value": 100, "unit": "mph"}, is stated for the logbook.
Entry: {"value": 105, "unit": "mph"}
